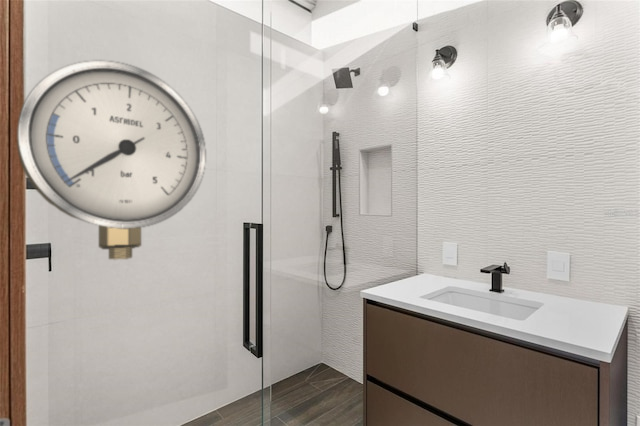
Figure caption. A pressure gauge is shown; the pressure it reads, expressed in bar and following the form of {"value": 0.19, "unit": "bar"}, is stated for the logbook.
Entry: {"value": -0.9, "unit": "bar"}
